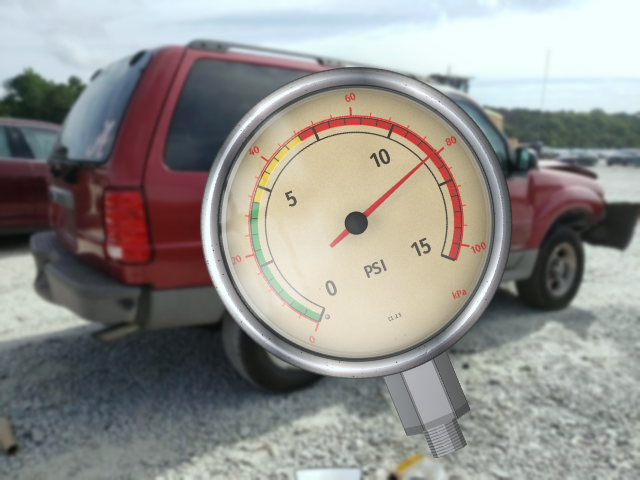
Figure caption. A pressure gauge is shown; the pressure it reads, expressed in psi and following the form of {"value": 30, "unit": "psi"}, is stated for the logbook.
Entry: {"value": 11.5, "unit": "psi"}
